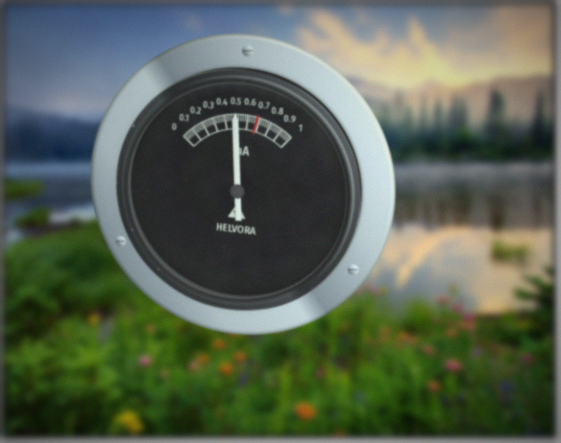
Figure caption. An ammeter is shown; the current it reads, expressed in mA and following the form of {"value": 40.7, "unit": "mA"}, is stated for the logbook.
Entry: {"value": 0.5, "unit": "mA"}
